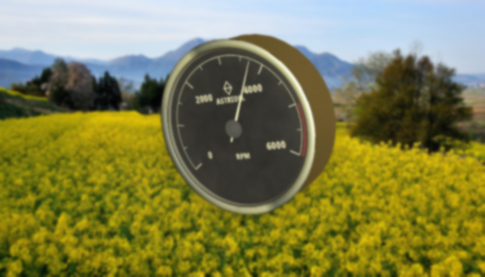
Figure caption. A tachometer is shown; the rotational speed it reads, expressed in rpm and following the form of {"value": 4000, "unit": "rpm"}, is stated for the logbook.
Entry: {"value": 3750, "unit": "rpm"}
